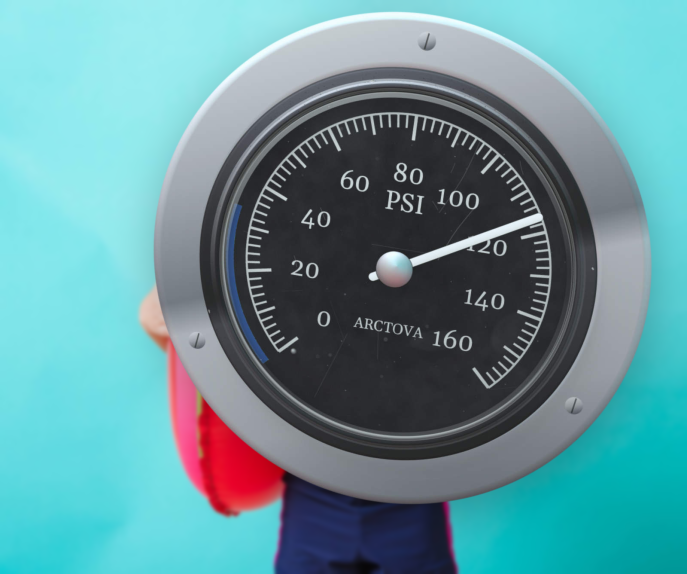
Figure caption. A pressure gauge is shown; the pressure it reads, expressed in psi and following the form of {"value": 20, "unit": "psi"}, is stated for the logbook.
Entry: {"value": 116, "unit": "psi"}
